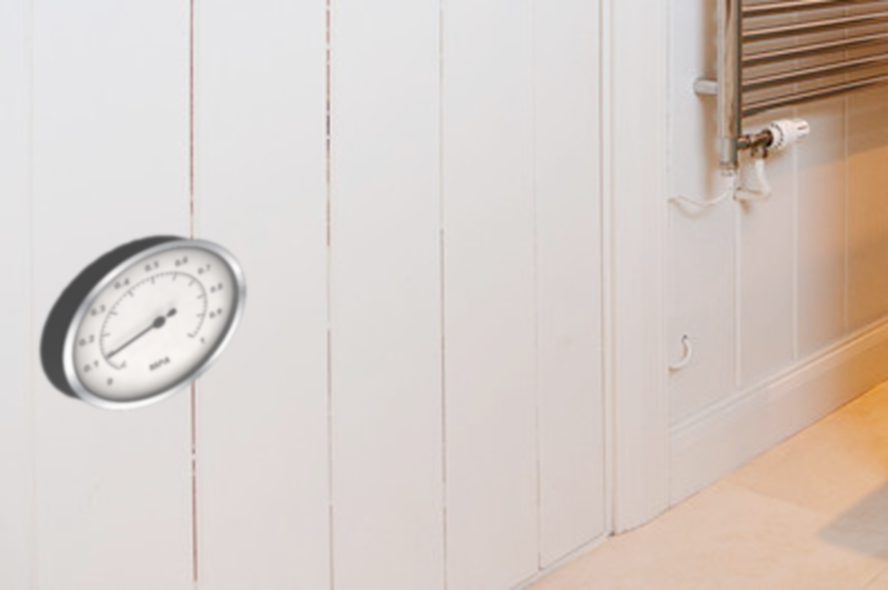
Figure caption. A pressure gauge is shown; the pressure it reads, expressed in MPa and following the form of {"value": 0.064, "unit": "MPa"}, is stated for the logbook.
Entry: {"value": 0.1, "unit": "MPa"}
